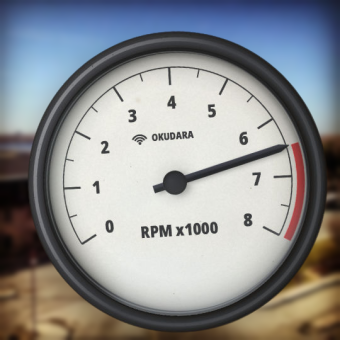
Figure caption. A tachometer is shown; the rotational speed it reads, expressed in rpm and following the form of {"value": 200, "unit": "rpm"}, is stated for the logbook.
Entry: {"value": 6500, "unit": "rpm"}
